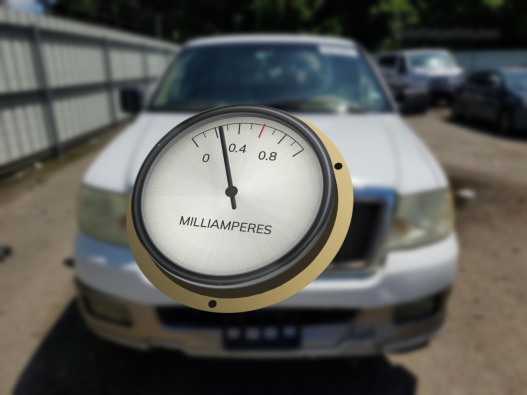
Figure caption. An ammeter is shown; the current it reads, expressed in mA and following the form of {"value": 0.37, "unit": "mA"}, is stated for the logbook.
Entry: {"value": 0.25, "unit": "mA"}
